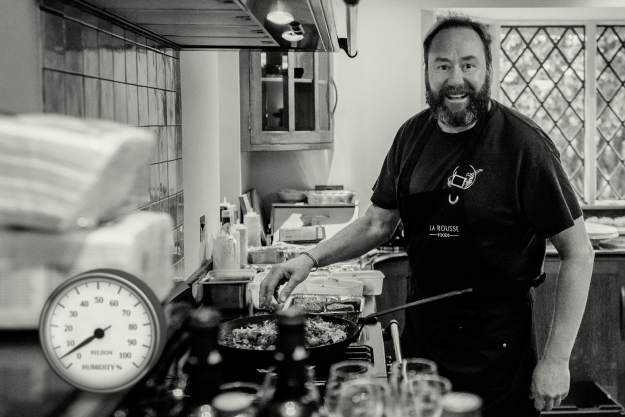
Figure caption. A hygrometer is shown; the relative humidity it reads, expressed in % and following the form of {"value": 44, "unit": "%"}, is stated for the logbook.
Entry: {"value": 5, "unit": "%"}
